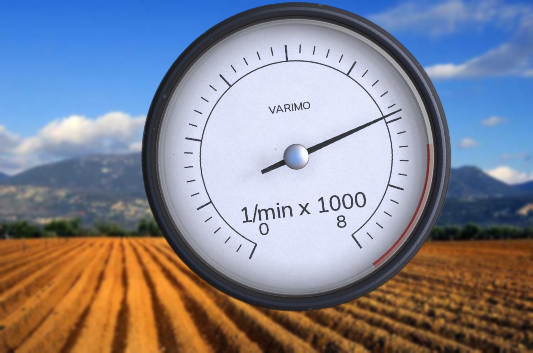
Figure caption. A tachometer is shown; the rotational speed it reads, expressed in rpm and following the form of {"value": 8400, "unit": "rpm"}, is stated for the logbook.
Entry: {"value": 5900, "unit": "rpm"}
